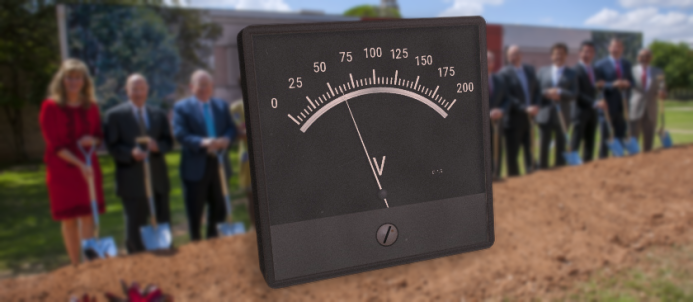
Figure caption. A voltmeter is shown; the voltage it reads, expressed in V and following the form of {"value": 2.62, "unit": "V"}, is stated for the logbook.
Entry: {"value": 60, "unit": "V"}
